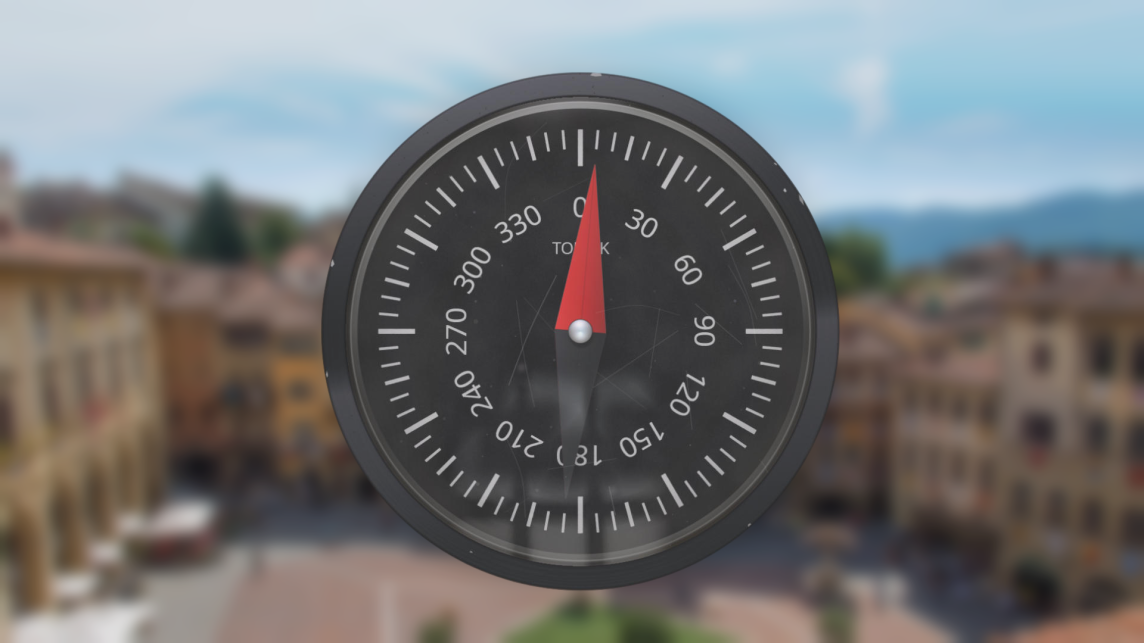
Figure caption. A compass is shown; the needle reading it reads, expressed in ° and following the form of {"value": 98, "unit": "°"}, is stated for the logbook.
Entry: {"value": 5, "unit": "°"}
